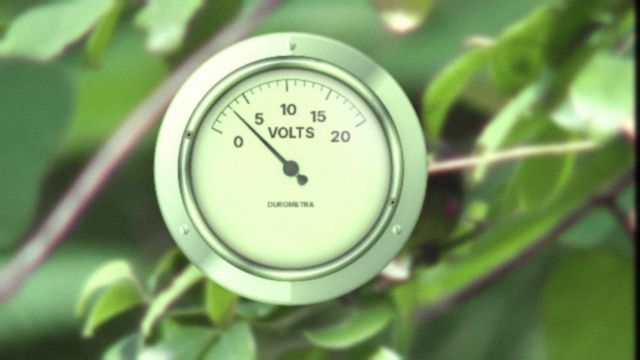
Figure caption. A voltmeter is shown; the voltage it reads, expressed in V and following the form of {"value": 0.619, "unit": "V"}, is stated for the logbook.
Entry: {"value": 3, "unit": "V"}
